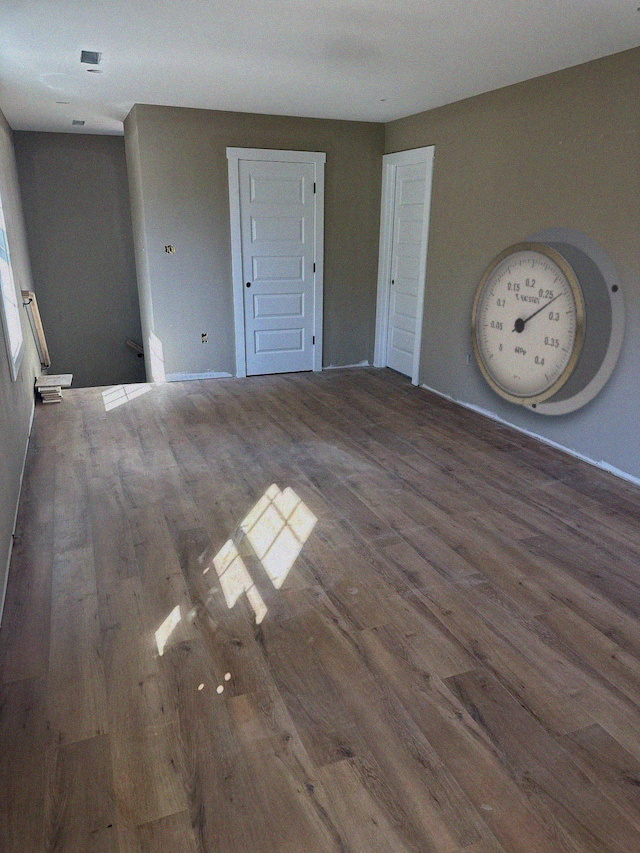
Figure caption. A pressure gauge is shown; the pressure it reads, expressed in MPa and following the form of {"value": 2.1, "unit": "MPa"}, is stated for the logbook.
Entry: {"value": 0.275, "unit": "MPa"}
